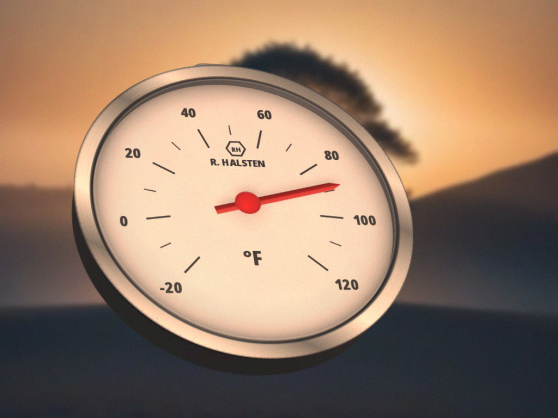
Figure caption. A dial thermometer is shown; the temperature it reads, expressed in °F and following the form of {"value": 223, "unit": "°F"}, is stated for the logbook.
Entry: {"value": 90, "unit": "°F"}
